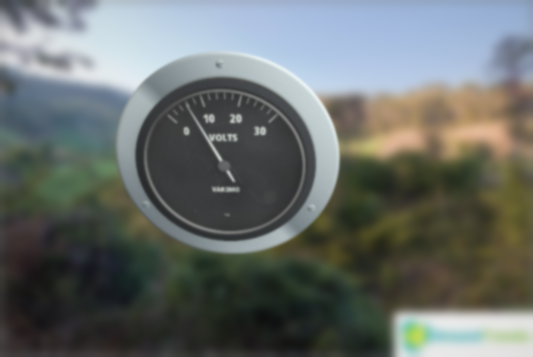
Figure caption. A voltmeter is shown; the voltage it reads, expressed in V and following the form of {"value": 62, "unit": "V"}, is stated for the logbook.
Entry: {"value": 6, "unit": "V"}
